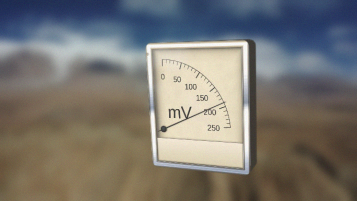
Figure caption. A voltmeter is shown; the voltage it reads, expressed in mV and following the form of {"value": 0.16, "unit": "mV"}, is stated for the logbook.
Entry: {"value": 190, "unit": "mV"}
